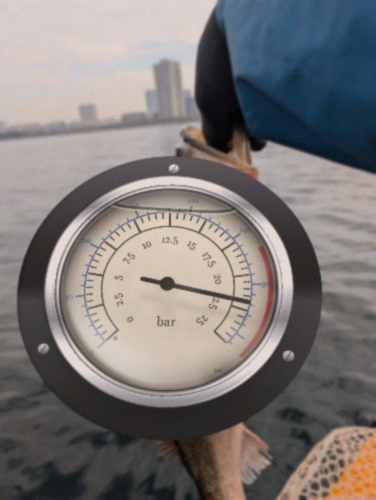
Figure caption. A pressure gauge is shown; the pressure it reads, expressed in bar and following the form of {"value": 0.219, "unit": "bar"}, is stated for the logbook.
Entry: {"value": 22, "unit": "bar"}
